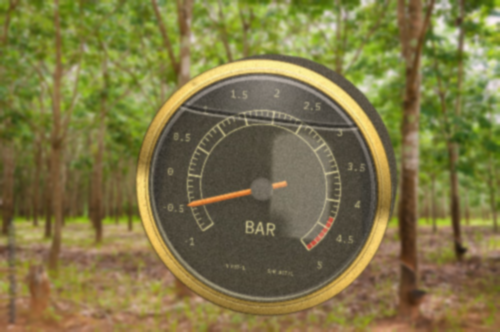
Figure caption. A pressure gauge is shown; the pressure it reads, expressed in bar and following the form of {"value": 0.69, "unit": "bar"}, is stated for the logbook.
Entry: {"value": -0.5, "unit": "bar"}
